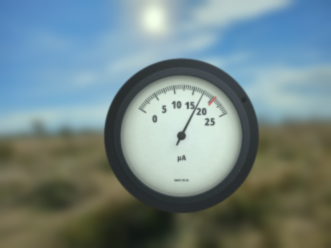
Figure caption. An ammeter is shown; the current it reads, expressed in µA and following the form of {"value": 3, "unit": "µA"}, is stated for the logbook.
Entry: {"value": 17.5, "unit": "µA"}
